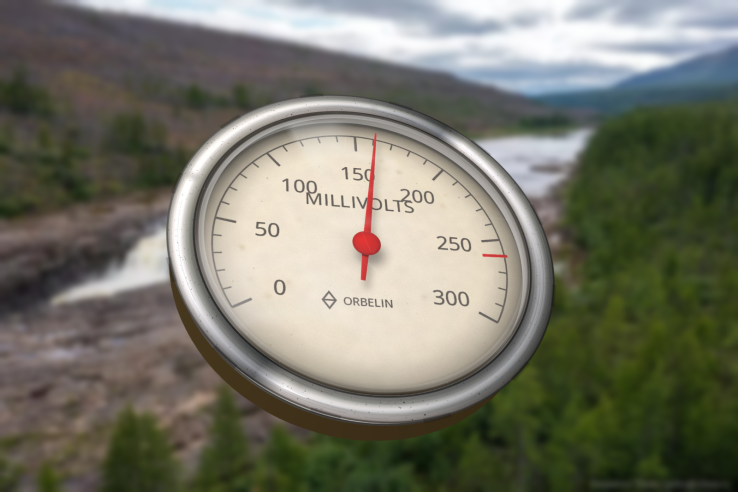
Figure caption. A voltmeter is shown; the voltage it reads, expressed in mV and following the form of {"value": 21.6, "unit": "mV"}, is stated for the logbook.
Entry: {"value": 160, "unit": "mV"}
